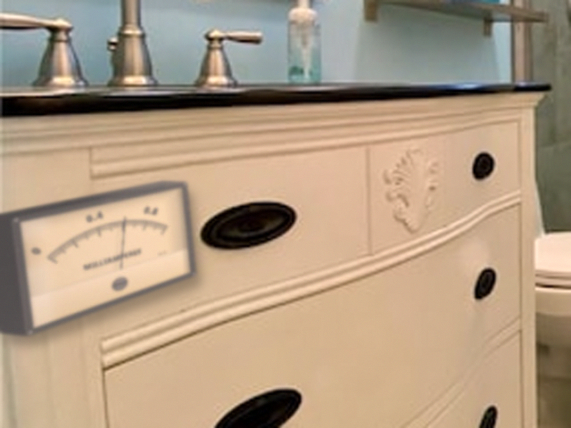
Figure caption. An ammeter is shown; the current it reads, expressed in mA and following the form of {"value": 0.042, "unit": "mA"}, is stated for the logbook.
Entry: {"value": 0.6, "unit": "mA"}
